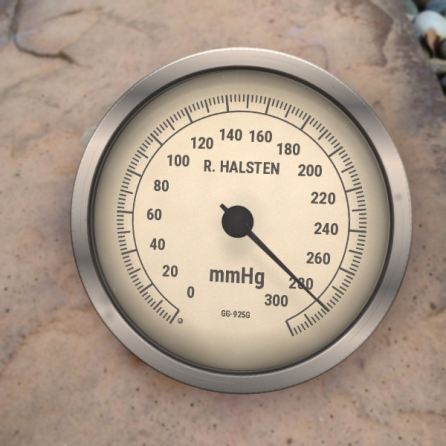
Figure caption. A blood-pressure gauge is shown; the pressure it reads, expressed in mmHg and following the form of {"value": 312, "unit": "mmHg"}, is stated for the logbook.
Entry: {"value": 280, "unit": "mmHg"}
